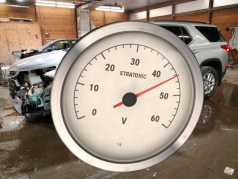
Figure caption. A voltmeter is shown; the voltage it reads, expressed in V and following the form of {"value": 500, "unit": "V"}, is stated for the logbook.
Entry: {"value": 44, "unit": "V"}
